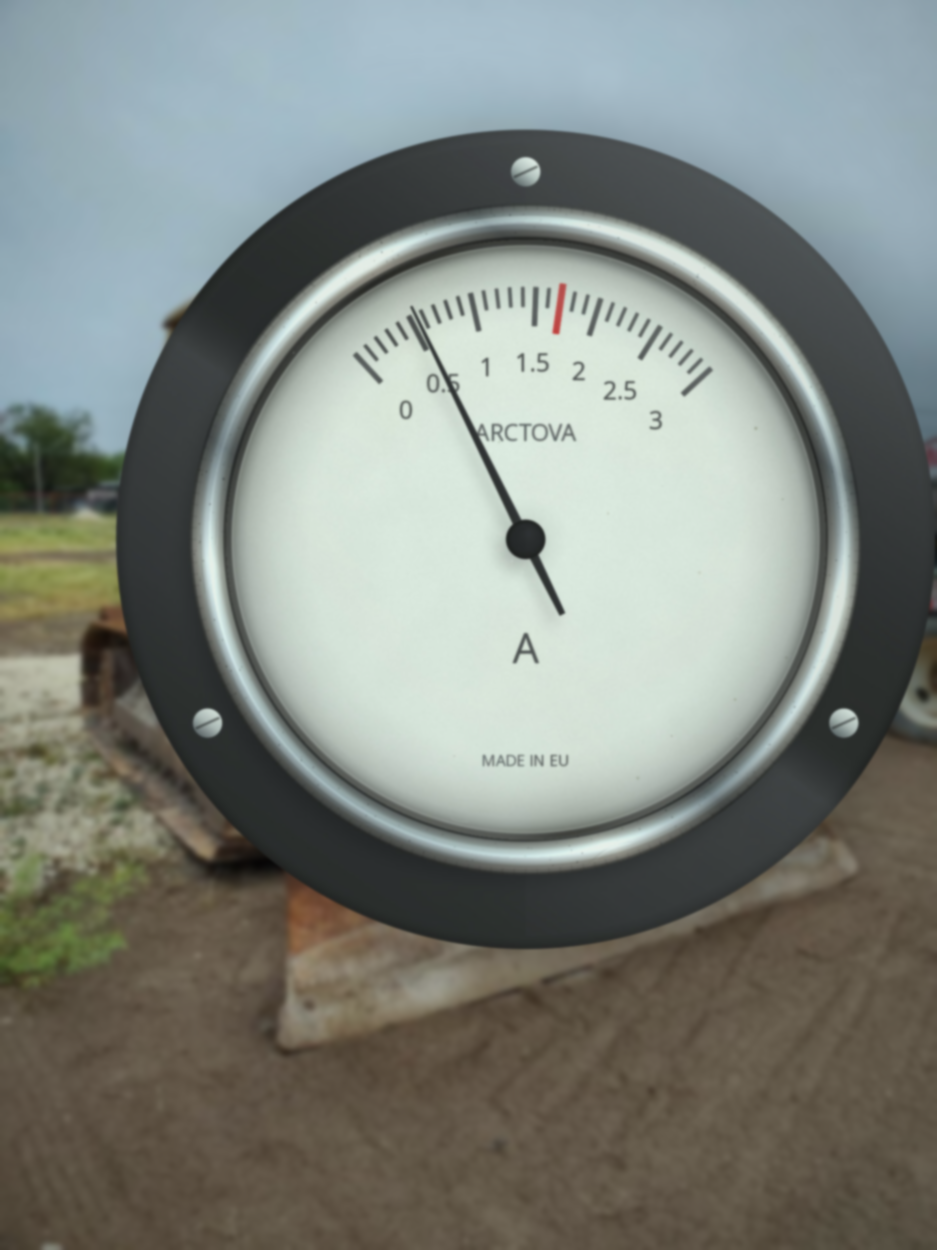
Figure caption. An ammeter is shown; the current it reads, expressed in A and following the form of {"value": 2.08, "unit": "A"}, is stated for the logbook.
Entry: {"value": 0.55, "unit": "A"}
